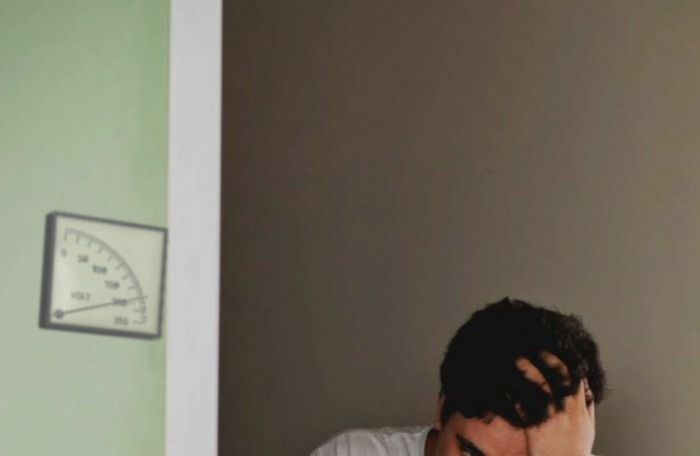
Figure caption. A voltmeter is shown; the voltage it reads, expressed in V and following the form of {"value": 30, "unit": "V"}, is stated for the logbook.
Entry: {"value": 200, "unit": "V"}
